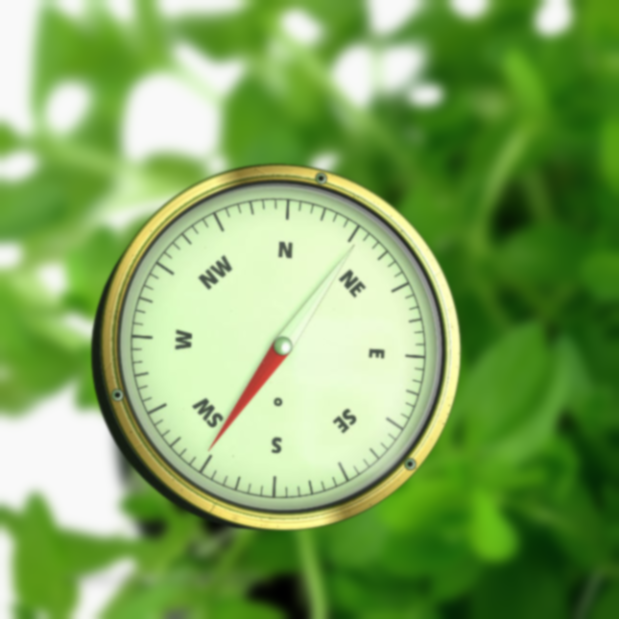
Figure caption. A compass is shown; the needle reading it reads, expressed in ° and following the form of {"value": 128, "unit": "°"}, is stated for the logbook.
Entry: {"value": 212.5, "unit": "°"}
